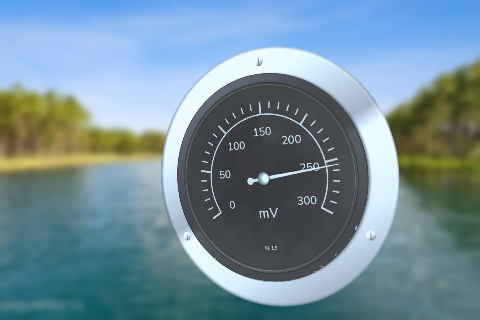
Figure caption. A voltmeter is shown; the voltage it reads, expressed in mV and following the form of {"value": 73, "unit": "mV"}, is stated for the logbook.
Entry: {"value": 255, "unit": "mV"}
